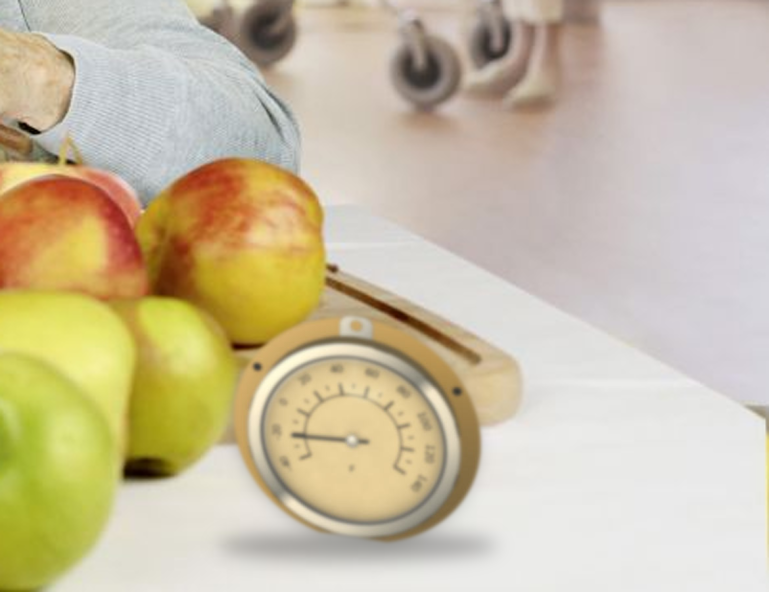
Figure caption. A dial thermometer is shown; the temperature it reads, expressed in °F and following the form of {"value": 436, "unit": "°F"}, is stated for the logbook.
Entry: {"value": -20, "unit": "°F"}
